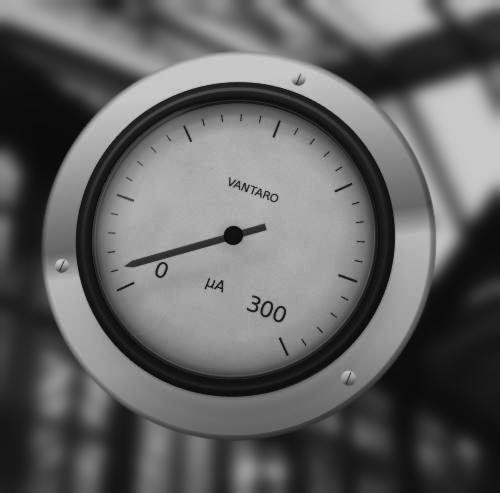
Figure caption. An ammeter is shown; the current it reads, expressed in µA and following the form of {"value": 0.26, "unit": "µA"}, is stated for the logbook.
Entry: {"value": 10, "unit": "µA"}
